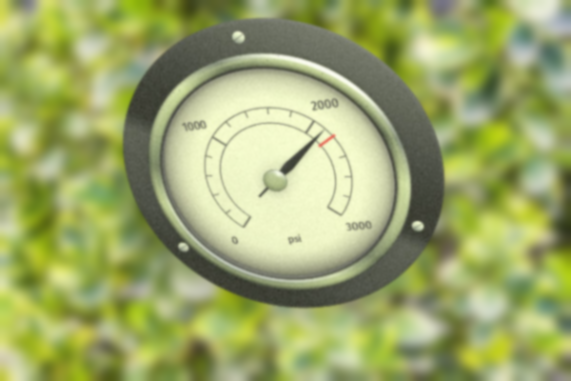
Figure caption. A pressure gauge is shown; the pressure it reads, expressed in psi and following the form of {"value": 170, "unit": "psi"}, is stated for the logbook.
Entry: {"value": 2100, "unit": "psi"}
